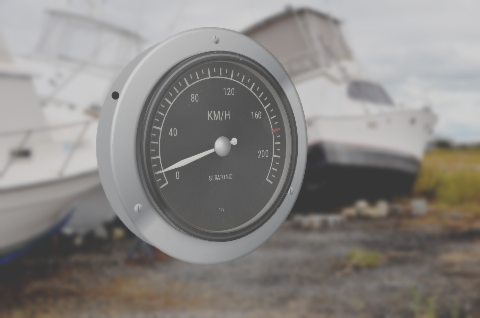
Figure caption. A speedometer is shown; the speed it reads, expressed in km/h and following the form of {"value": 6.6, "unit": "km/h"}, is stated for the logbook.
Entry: {"value": 10, "unit": "km/h"}
